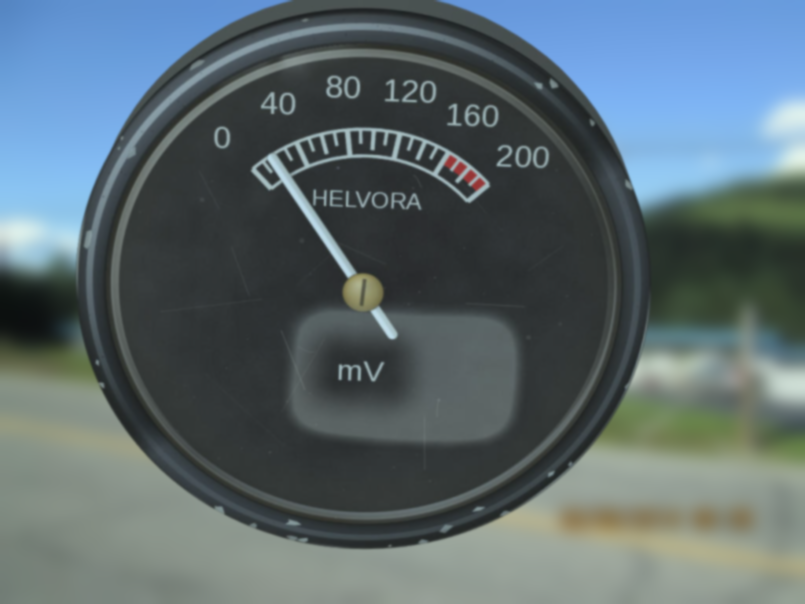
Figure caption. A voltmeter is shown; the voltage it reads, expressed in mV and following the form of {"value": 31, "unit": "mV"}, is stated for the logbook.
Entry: {"value": 20, "unit": "mV"}
